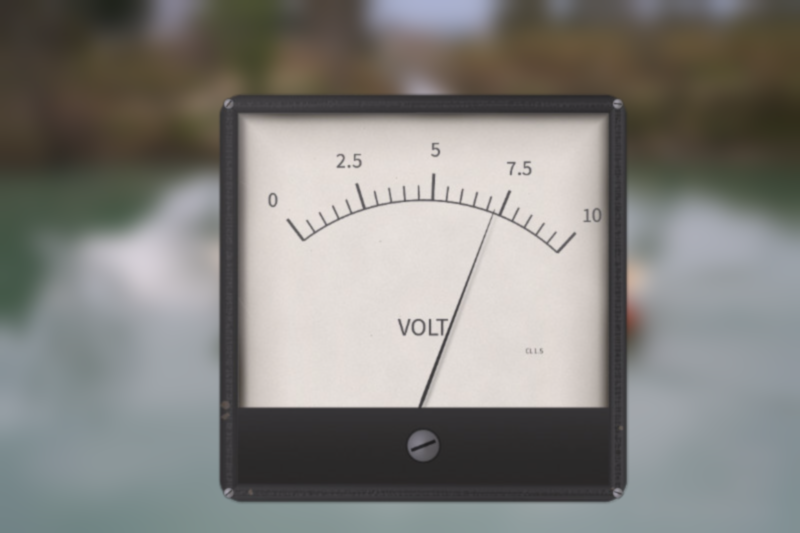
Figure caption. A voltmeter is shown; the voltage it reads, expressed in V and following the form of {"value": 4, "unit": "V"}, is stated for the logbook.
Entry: {"value": 7.25, "unit": "V"}
